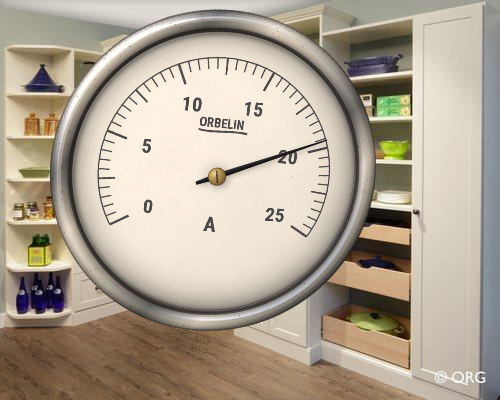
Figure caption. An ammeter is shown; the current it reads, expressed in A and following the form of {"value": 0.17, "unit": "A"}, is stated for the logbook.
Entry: {"value": 19.5, "unit": "A"}
